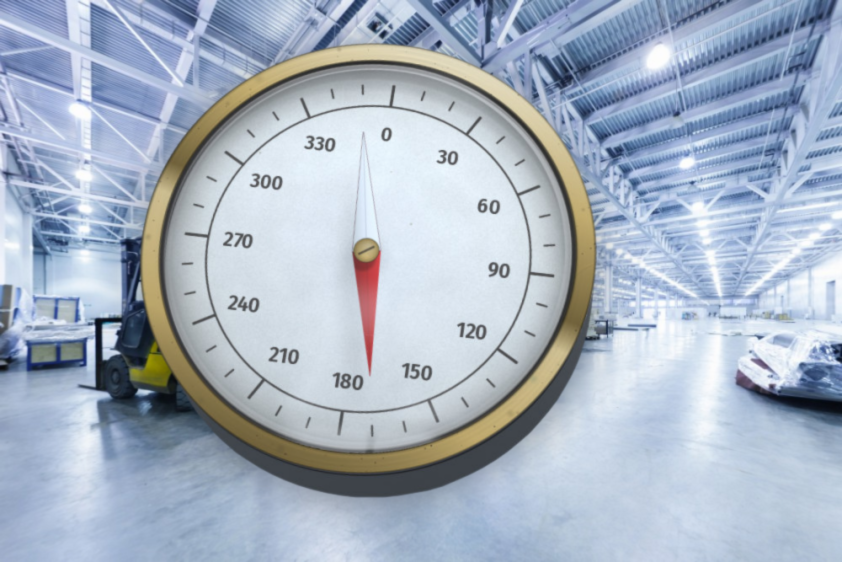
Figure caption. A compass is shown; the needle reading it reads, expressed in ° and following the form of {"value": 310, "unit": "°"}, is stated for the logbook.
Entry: {"value": 170, "unit": "°"}
